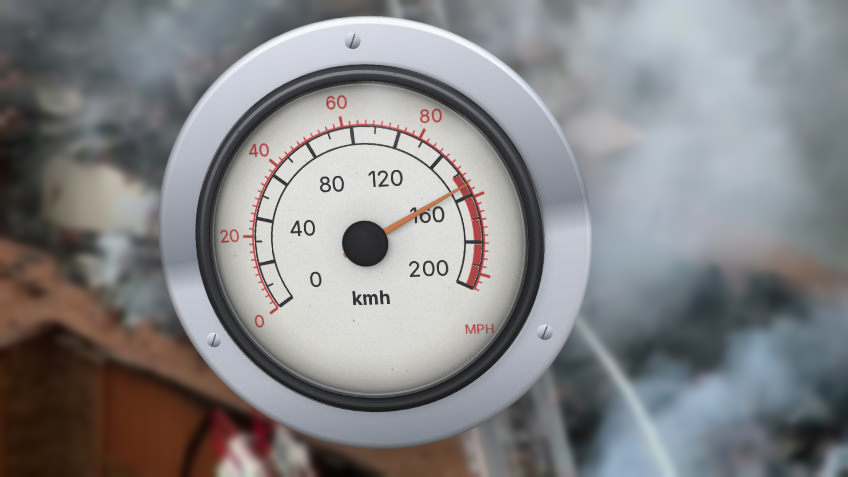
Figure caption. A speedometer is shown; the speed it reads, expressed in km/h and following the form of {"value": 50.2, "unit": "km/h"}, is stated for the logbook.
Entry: {"value": 155, "unit": "km/h"}
